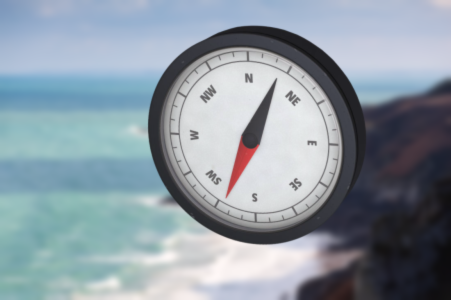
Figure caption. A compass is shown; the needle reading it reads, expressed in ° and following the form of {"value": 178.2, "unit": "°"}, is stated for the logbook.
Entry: {"value": 205, "unit": "°"}
